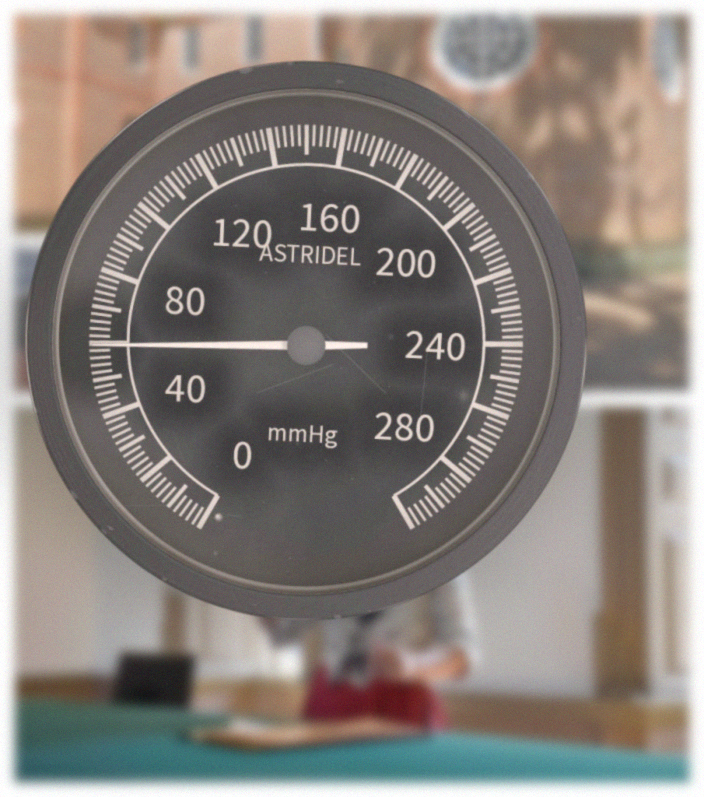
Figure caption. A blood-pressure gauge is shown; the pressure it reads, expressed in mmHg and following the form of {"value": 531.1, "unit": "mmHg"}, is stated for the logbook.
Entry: {"value": 60, "unit": "mmHg"}
